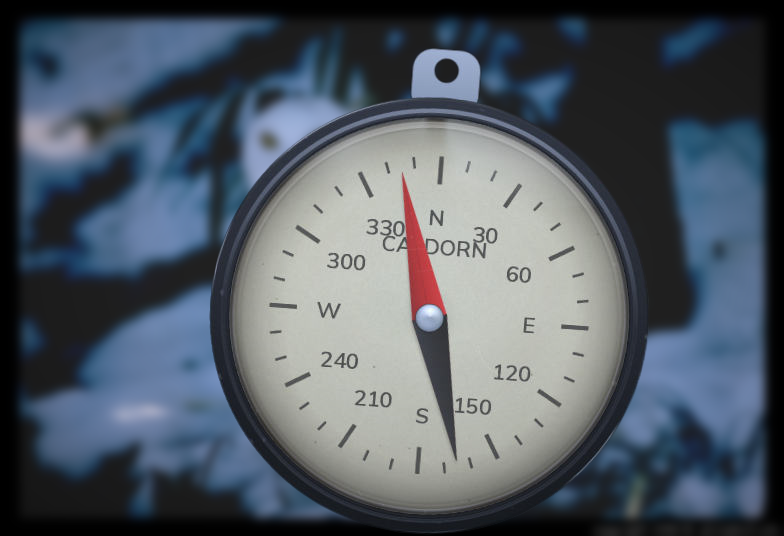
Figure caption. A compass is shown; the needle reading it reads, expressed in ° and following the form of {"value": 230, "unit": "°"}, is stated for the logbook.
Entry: {"value": 345, "unit": "°"}
